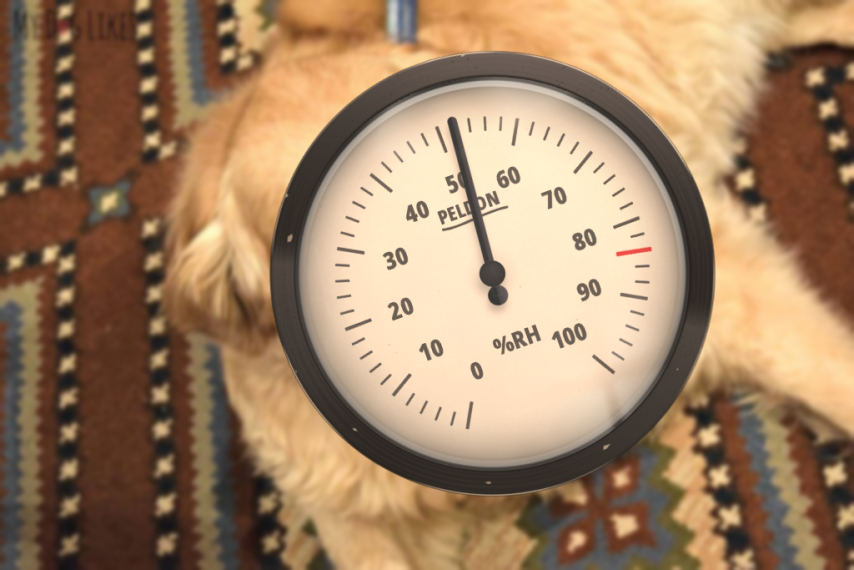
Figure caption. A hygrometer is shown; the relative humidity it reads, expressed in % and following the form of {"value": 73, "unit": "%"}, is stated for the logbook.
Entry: {"value": 52, "unit": "%"}
